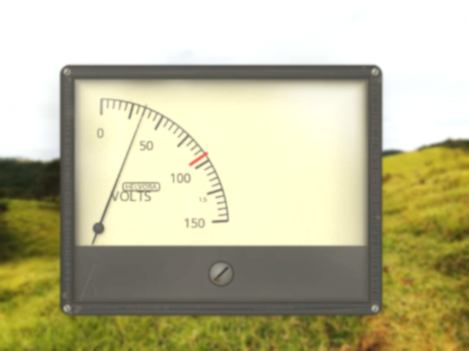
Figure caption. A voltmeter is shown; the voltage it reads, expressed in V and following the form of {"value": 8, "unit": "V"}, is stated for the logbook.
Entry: {"value": 35, "unit": "V"}
